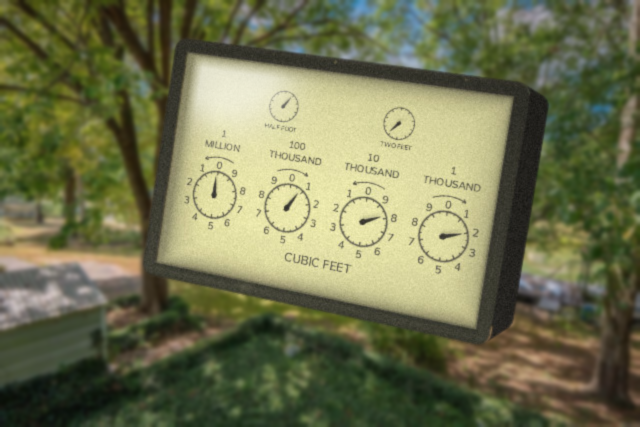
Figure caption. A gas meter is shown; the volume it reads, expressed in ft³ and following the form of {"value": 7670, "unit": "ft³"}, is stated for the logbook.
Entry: {"value": 8200, "unit": "ft³"}
